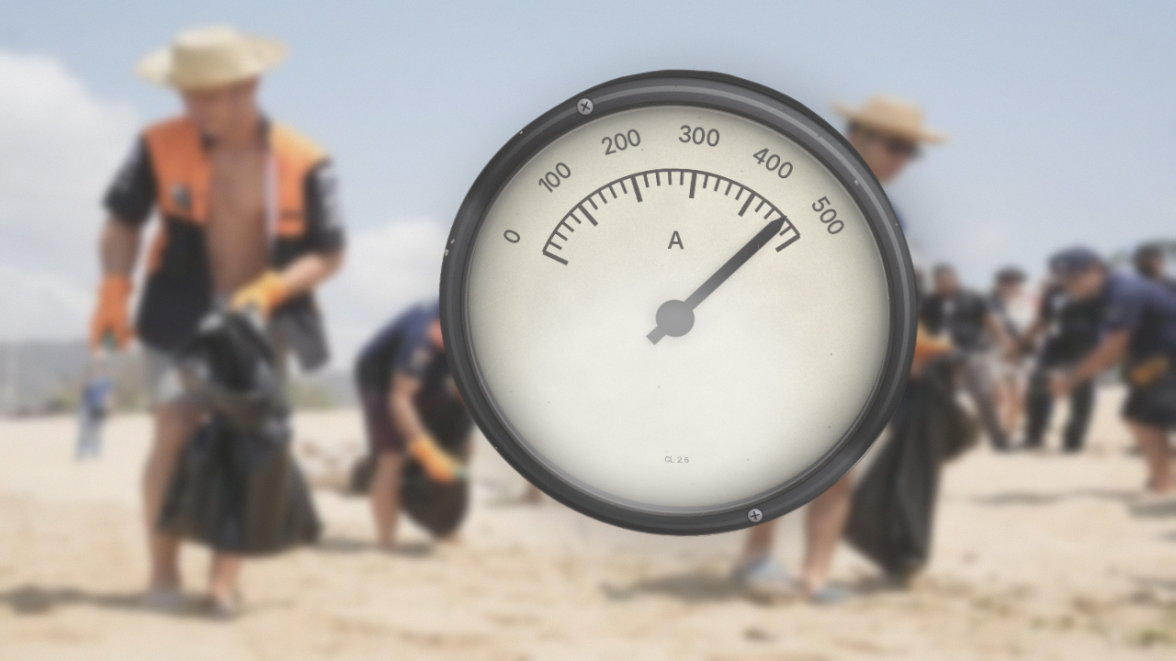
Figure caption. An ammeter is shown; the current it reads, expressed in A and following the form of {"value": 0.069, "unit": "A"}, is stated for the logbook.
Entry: {"value": 460, "unit": "A"}
